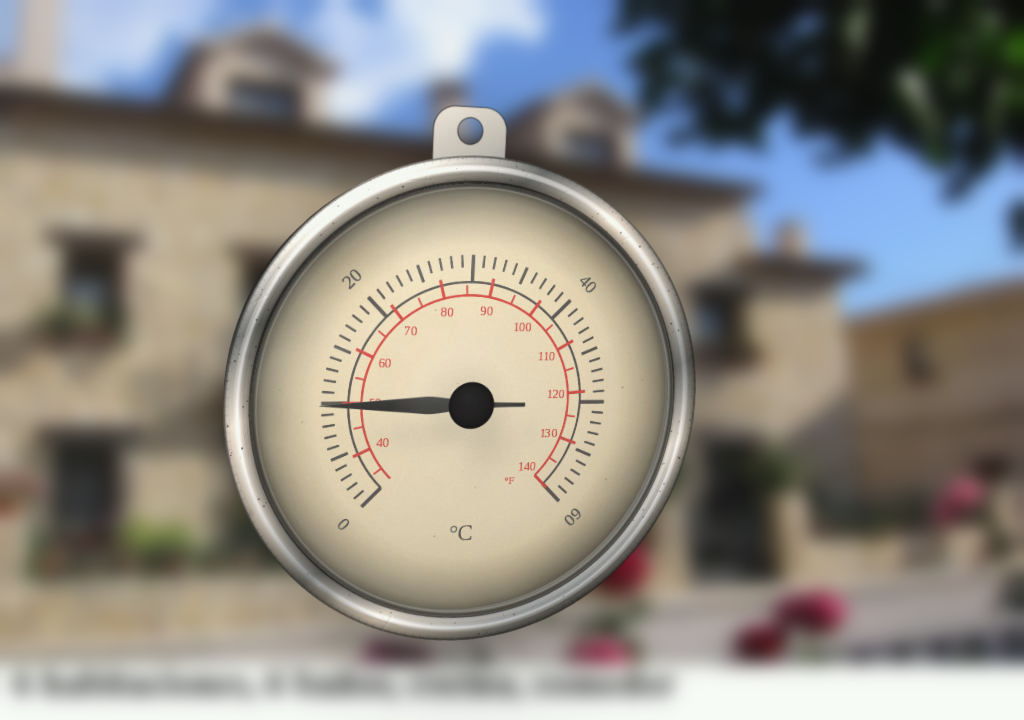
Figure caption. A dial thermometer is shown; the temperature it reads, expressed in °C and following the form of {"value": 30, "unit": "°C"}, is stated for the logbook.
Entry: {"value": 10, "unit": "°C"}
